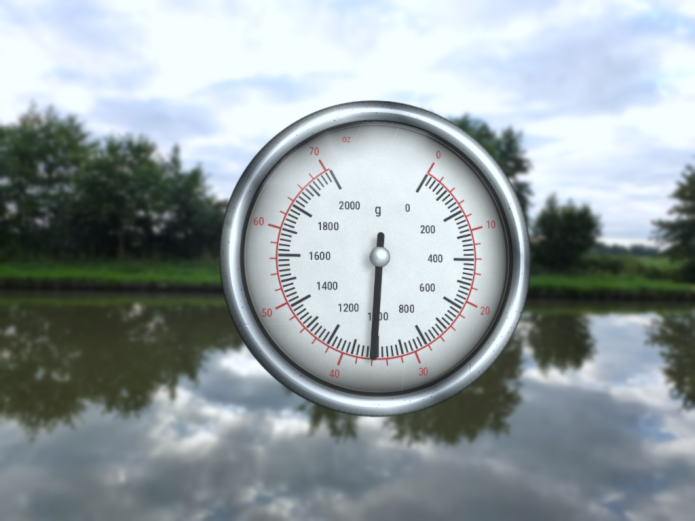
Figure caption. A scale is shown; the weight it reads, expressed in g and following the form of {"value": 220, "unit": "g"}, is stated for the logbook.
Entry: {"value": 1020, "unit": "g"}
